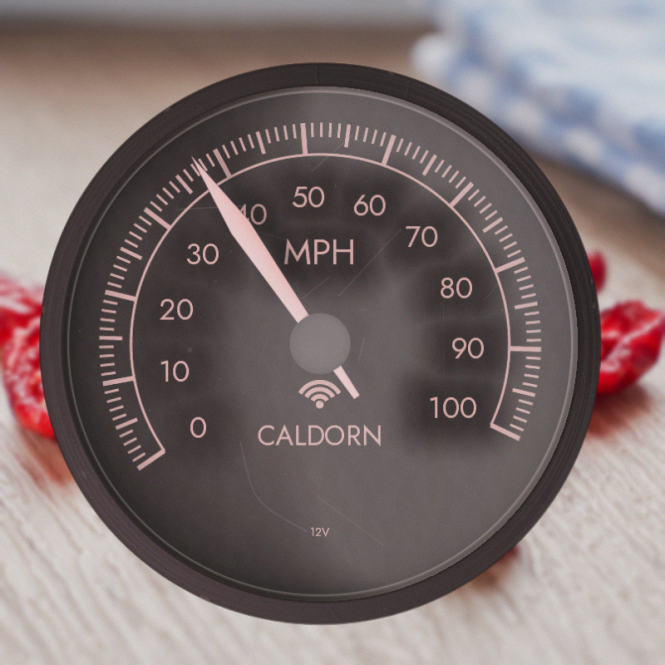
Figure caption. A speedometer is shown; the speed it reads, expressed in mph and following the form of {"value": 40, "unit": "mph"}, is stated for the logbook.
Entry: {"value": 37.5, "unit": "mph"}
